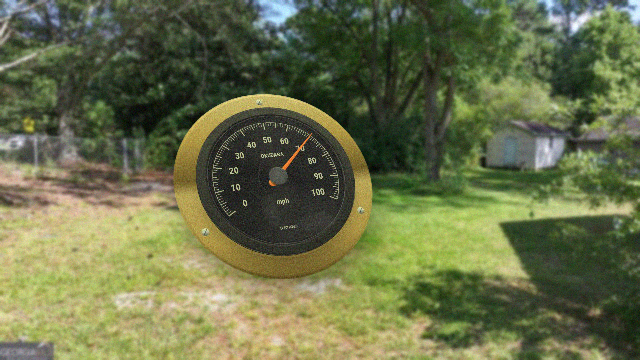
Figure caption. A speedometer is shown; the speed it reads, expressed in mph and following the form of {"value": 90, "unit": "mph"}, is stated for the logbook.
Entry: {"value": 70, "unit": "mph"}
